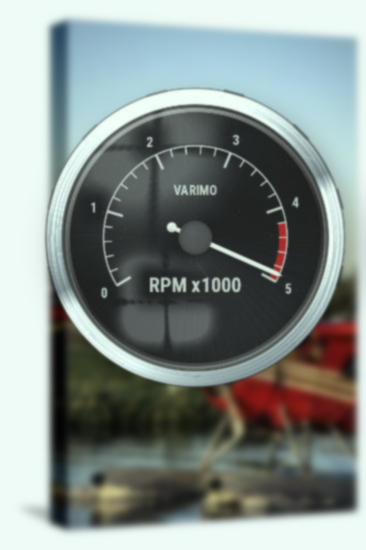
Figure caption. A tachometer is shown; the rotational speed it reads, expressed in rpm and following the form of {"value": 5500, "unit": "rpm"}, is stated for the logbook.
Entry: {"value": 4900, "unit": "rpm"}
